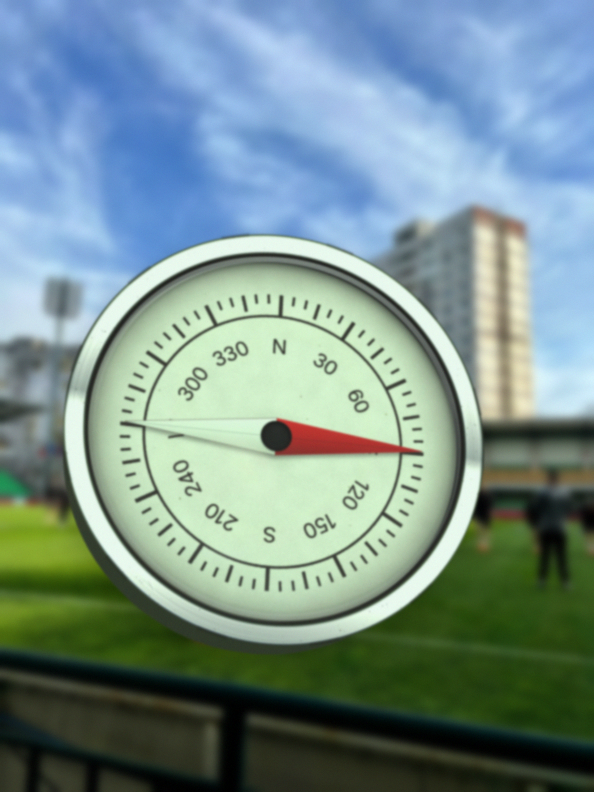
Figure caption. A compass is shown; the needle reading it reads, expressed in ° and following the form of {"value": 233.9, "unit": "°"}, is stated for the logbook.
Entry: {"value": 90, "unit": "°"}
